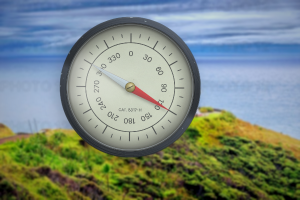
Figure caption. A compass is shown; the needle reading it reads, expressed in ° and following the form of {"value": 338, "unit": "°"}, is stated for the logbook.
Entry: {"value": 120, "unit": "°"}
